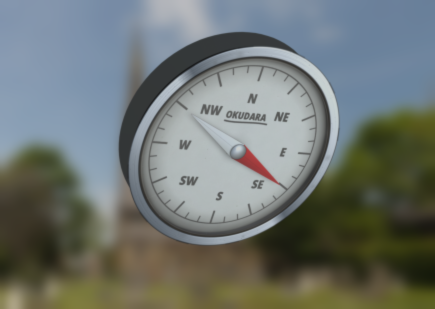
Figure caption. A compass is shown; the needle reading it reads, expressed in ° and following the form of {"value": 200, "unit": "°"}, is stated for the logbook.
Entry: {"value": 120, "unit": "°"}
